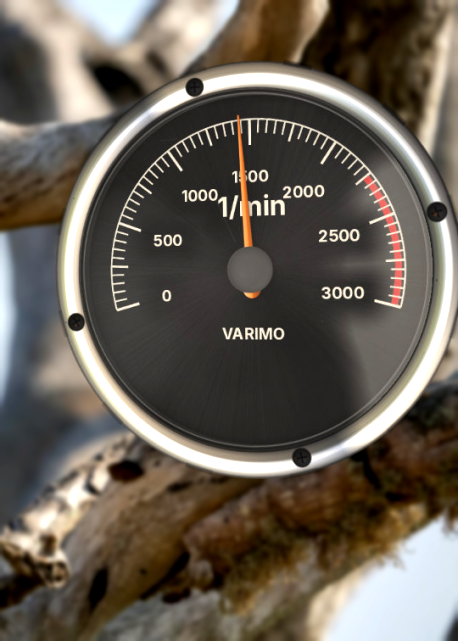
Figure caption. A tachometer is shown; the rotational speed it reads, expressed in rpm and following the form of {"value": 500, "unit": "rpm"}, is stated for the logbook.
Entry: {"value": 1450, "unit": "rpm"}
